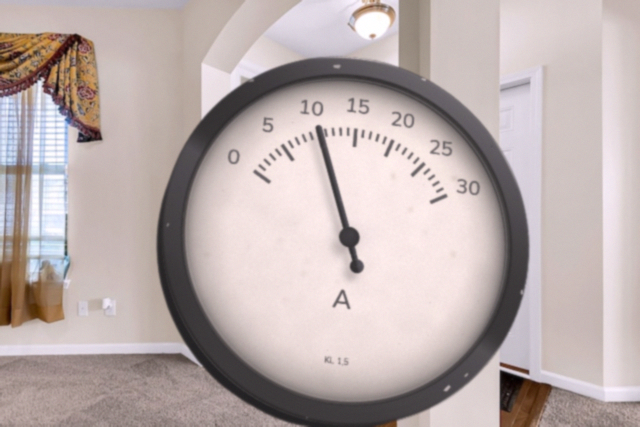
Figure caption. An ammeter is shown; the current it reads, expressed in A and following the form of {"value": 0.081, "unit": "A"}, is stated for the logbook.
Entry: {"value": 10, "unit": "A"}
